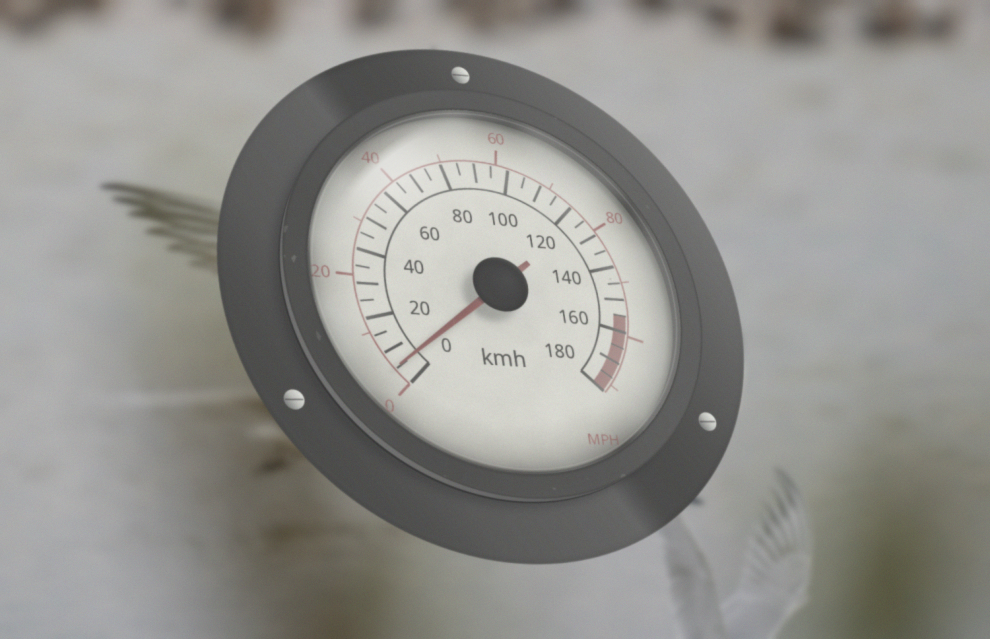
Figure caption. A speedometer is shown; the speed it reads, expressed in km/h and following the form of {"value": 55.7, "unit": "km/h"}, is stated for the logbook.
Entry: {"value": 5, "unit": "km/h"}
